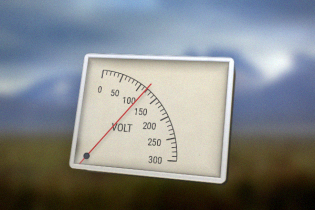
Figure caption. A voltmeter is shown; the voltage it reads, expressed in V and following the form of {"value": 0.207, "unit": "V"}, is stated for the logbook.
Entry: {"value": 120, "unit": "V"}
